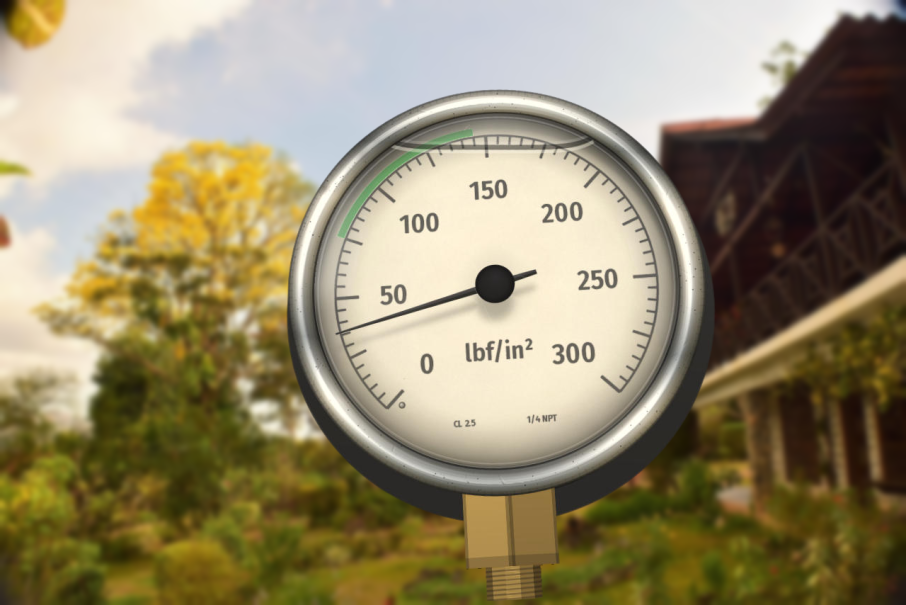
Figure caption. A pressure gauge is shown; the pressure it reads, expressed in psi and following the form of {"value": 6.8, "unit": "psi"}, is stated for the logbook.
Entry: {"value": 35, "unit": "psi"}
